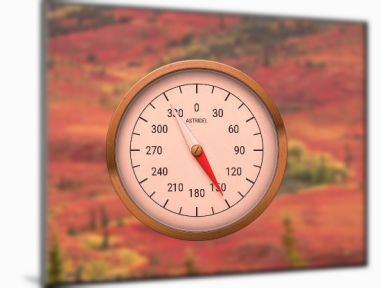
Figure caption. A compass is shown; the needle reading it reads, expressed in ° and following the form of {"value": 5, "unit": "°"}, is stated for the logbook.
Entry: {"value": 150, "unit": "°"}
